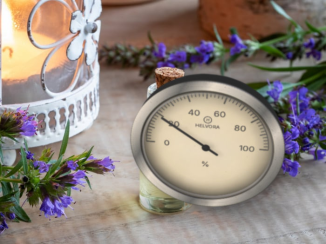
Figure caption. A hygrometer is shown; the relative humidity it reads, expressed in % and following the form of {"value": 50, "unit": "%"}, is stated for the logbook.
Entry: {"value": 20, "unit": "%"}
